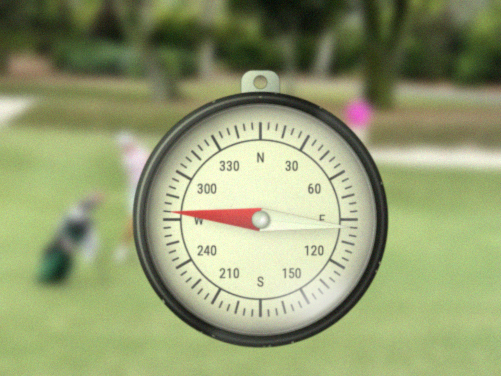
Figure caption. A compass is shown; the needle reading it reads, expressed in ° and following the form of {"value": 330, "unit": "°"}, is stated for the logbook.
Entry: {"value": 275, "unit": "°"}
